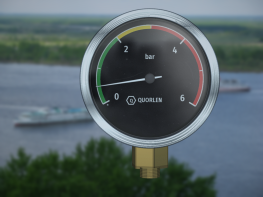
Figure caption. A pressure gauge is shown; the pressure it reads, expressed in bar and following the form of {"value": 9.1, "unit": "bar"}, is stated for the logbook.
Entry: {"value": 0.5, "unit": "bar"}
